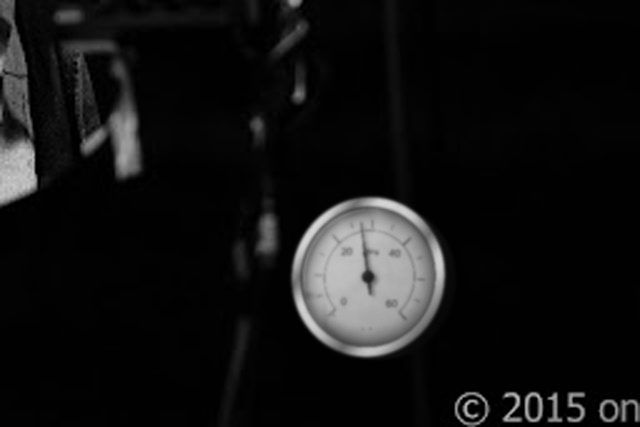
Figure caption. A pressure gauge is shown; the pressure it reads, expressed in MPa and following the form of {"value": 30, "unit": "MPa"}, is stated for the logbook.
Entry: {"value": 27.5, "unit": "MPa"}
